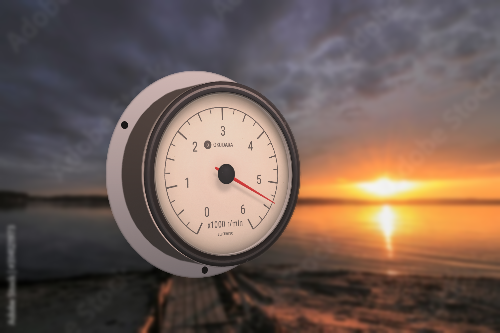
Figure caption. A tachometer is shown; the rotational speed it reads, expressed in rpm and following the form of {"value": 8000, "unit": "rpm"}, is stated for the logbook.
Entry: {"value": 5375, "unit": "rpm"}
